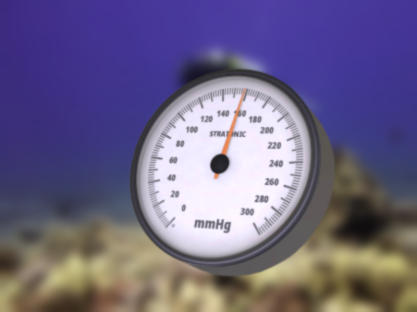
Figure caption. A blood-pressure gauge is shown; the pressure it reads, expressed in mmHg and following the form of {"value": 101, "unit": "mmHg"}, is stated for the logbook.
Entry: {"value": 160, "unit": "mmHg"}
